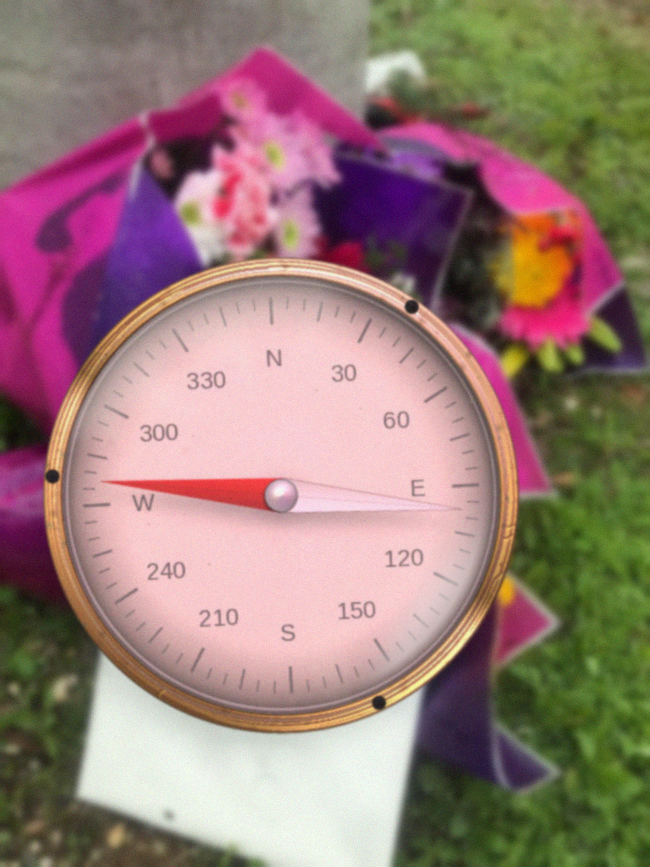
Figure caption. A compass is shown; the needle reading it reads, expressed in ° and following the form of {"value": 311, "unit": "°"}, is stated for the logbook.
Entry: {"value": 277.5, "unit": "°"}
